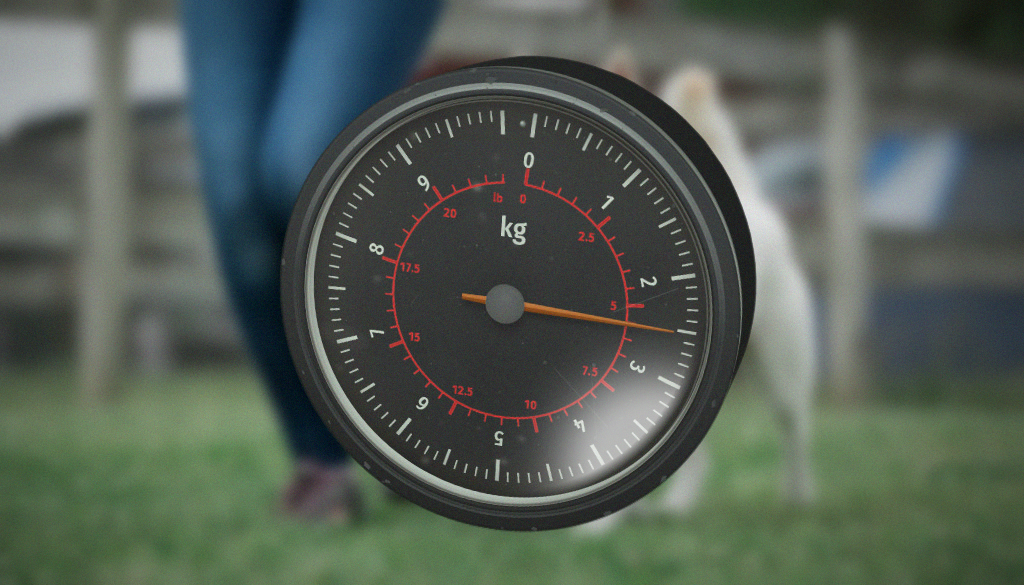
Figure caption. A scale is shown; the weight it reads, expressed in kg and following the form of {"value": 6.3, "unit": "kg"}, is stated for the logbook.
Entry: {"value": 2.5, "unit": "kg"}
